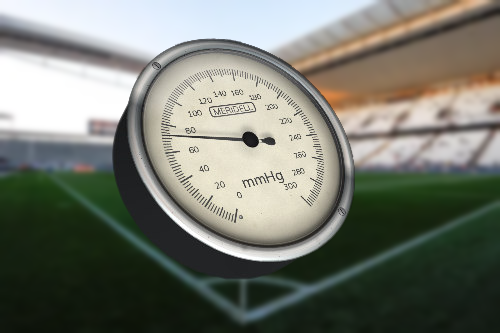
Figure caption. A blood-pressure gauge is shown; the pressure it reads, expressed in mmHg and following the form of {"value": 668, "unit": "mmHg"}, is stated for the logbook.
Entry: {"value": 70, "unit": "mmHg"}
